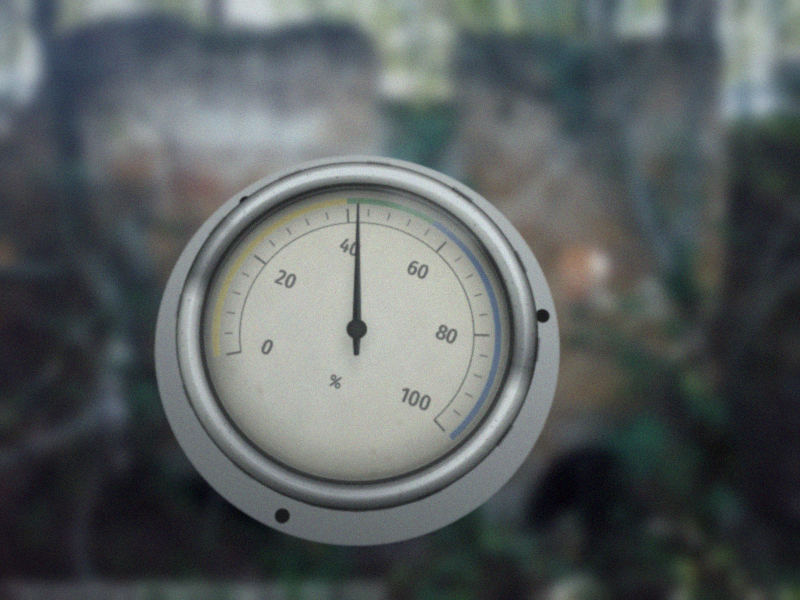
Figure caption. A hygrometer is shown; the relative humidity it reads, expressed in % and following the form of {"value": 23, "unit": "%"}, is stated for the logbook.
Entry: {"value": 42, "unit": "%"}
